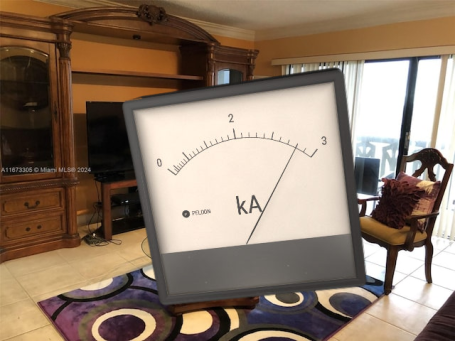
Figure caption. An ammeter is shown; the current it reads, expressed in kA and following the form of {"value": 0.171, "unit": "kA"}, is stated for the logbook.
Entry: {"value": 2.8, "unit": "kA"}
